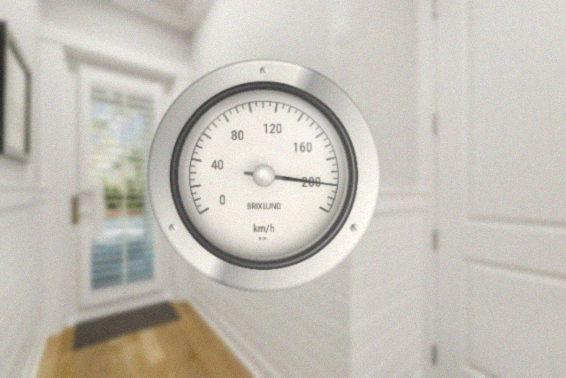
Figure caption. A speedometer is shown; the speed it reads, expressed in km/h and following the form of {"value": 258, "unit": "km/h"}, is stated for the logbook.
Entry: {"value": 200, "unit": "km/h"}
